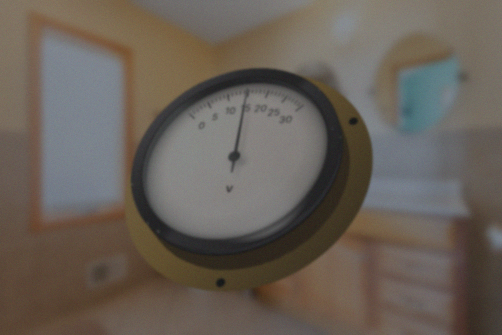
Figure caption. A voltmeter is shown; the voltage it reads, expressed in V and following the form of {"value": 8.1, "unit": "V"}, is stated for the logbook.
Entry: {"value": 15, "unit": "V"}
